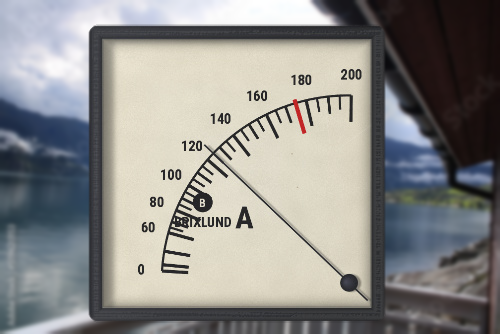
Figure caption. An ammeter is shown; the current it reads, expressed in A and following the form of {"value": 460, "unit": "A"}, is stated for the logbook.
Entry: {"value": 125, "unit": "A"}
